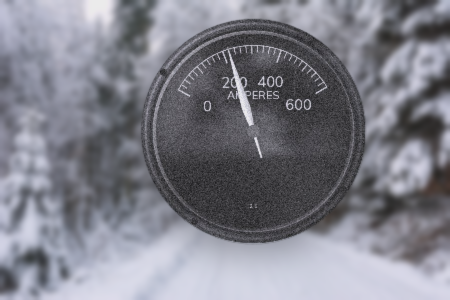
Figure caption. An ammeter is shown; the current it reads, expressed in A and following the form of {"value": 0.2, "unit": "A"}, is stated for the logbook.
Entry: {"value": 220, "unit": "A"}
